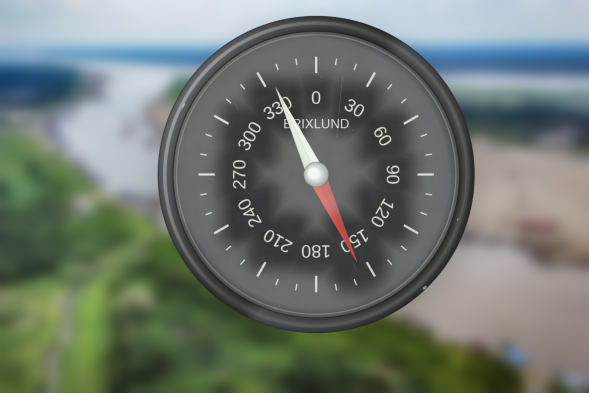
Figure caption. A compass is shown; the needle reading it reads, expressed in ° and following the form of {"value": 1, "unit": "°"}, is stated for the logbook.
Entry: {"value": 155, "unit": "°"}
